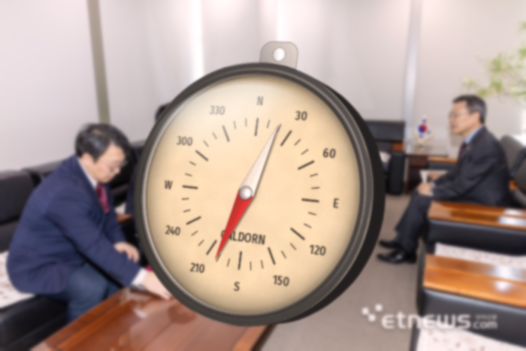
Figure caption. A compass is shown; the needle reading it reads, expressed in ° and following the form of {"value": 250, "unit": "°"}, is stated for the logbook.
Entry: {"value": 200, "unit": "°"}
